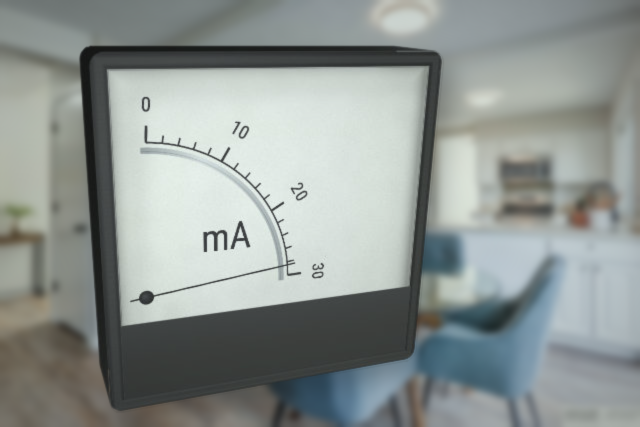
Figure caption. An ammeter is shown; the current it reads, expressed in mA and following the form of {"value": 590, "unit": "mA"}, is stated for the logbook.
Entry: {"value": 28, "unit": "mA"}
